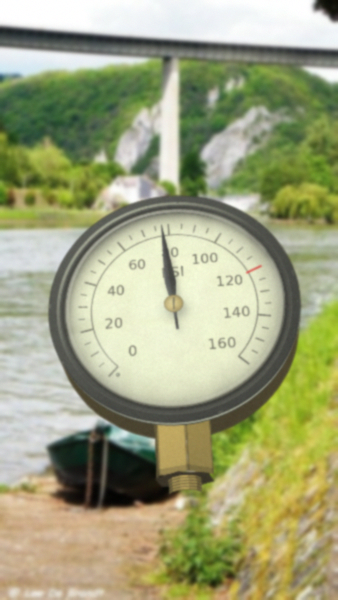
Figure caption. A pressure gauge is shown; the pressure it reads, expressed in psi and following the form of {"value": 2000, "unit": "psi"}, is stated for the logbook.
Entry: {"value": 77.5, "unit": "psi"}
